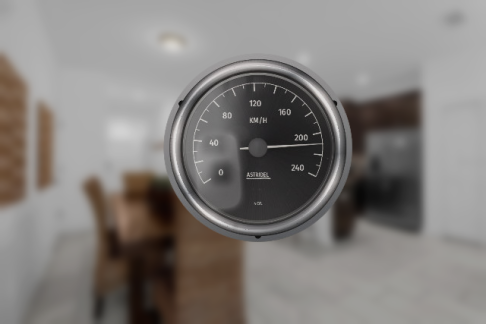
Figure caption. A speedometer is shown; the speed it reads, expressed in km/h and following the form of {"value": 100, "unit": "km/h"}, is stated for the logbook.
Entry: {"value": 210, "unit": "km/h"}
